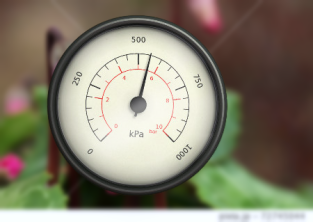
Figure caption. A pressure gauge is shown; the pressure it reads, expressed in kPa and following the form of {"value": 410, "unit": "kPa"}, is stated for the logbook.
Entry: {"value": 550, "unit": "kPa"}
